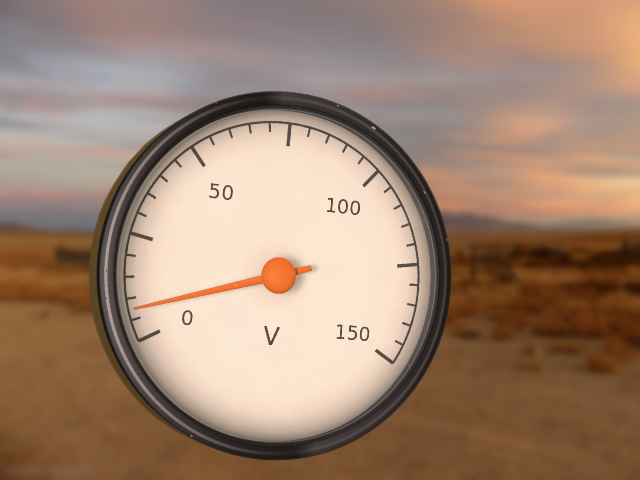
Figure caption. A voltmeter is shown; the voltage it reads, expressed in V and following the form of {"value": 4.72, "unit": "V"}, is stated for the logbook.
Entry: {"value": 7.5, "unit": "V"}
